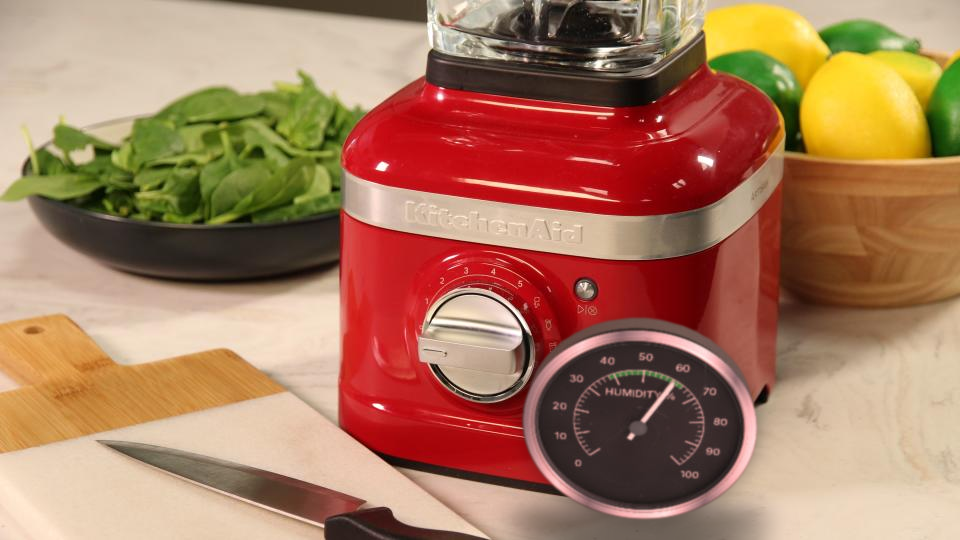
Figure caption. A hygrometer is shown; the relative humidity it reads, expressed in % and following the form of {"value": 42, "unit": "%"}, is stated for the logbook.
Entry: {"value": 60, "unit": "%"}
